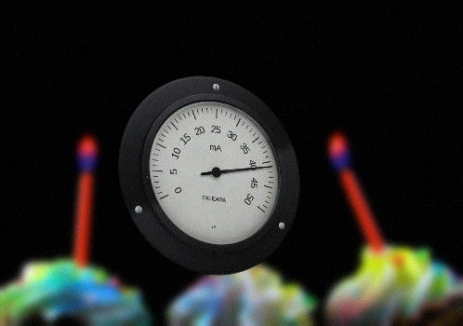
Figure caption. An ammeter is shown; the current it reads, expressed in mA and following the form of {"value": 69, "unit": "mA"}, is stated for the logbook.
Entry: {"value": 41, "unit": "mA"}
